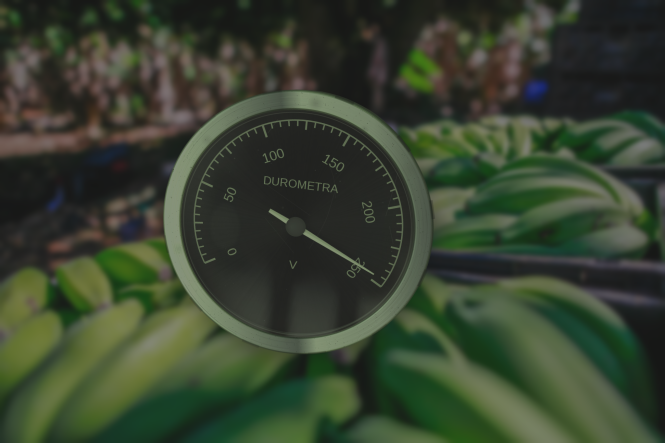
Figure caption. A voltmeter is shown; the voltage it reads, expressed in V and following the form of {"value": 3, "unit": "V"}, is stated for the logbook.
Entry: {"value": 245, "unit": "V"}
